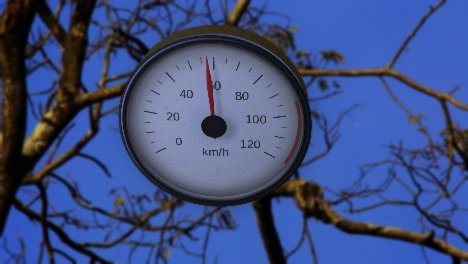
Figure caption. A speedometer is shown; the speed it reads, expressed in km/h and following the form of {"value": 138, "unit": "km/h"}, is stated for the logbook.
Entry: {"value": 57.5, "unit": "km/h"}
